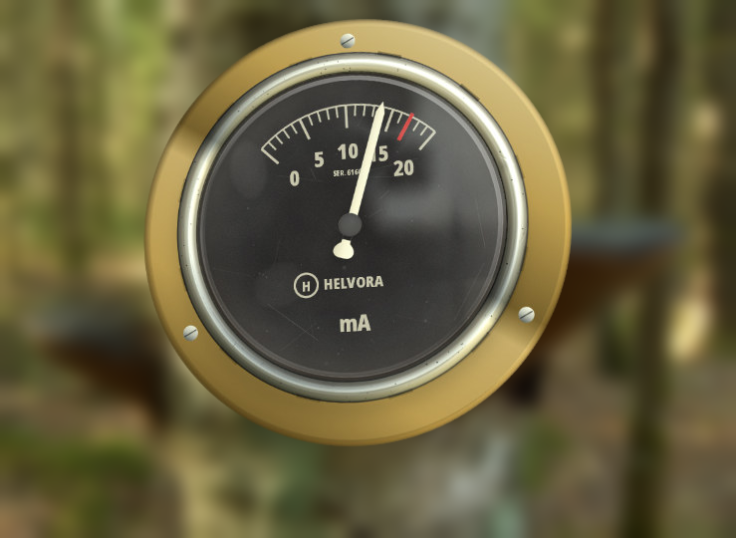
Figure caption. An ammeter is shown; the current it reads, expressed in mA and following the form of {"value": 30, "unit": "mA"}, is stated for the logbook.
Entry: {"value": 14, "unit": "mA"}
